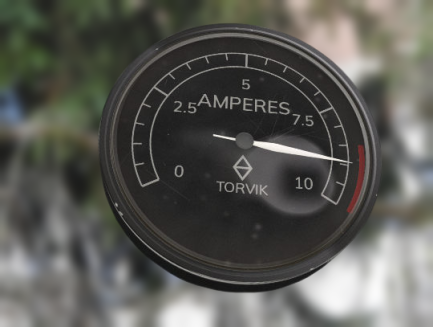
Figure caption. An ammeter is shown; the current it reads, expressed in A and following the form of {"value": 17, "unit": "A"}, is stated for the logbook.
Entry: {"value": 9, "unit": "A"}
